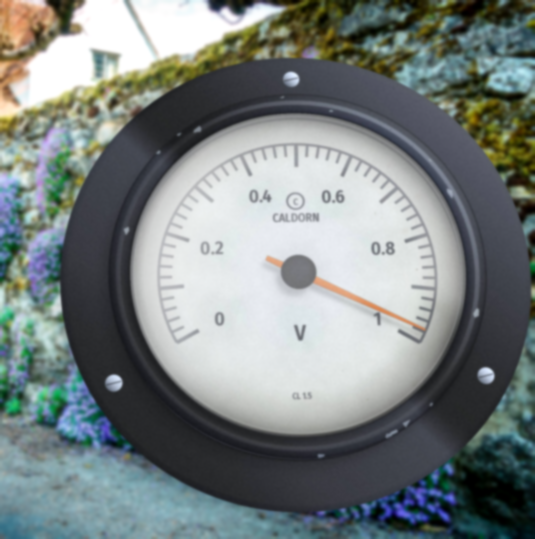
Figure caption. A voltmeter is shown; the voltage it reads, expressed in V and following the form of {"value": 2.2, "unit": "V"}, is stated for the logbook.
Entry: {"value": 0.98, "unit": "V"}
